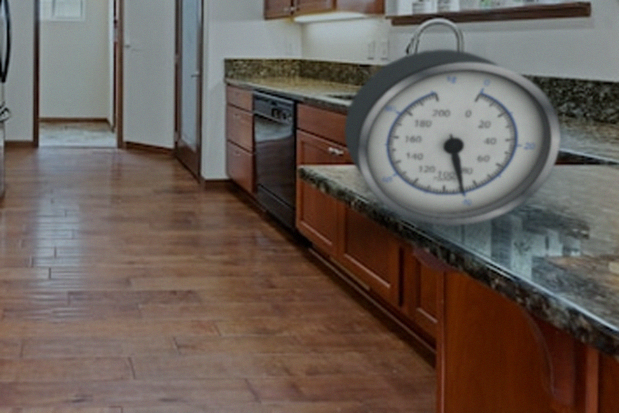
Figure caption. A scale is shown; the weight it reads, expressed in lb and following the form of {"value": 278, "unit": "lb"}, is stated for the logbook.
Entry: {"value": 90, "unit": "lb"}
